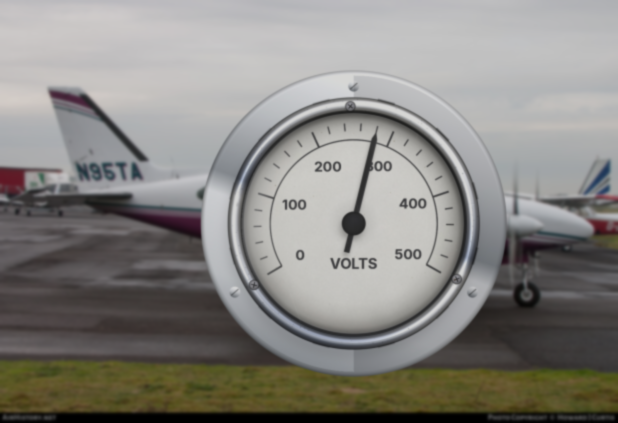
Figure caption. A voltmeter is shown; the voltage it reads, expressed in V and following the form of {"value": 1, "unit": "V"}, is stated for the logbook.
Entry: {"value": 280, "unit": "V"}
